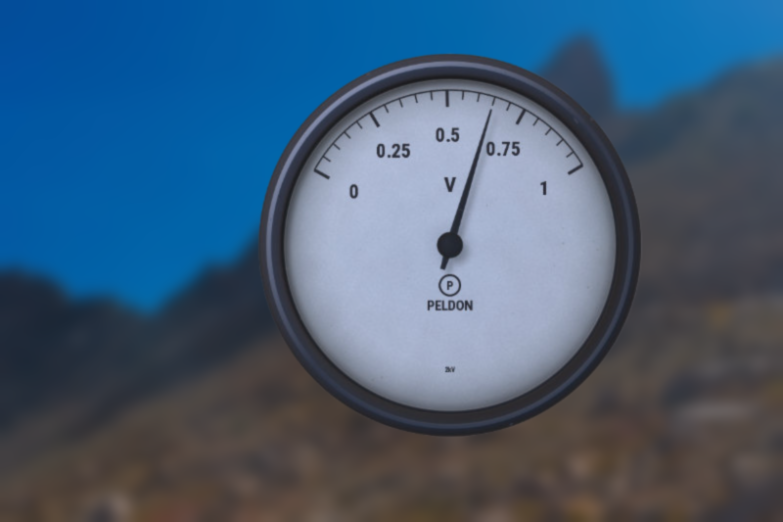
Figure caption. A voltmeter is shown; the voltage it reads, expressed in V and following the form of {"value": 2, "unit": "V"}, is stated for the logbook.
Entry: {"value": 0.65, "unit": "V"}
